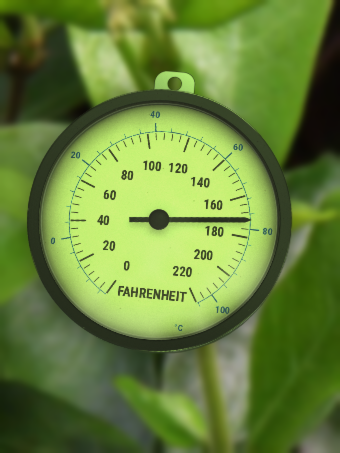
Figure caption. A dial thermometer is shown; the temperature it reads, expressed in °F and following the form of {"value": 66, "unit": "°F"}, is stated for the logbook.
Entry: {"value": 172, "unit": "°F"}
